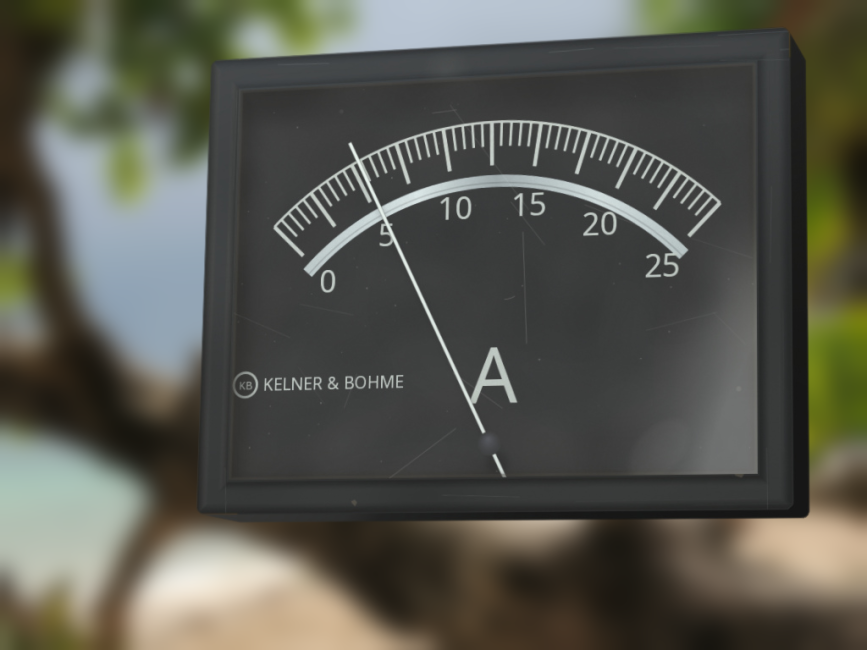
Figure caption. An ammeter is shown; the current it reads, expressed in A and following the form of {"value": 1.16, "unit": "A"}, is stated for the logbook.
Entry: {"value": 5.5, "unit": "A"}
